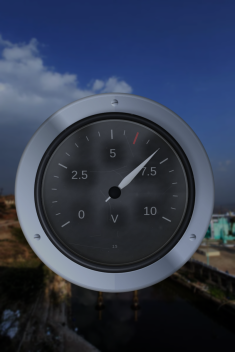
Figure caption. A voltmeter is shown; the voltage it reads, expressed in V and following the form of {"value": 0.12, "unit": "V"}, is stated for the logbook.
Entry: {"value": 7, "unit": "V"}
